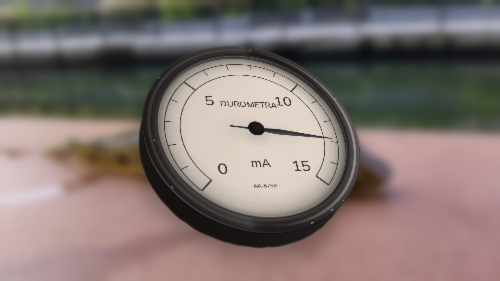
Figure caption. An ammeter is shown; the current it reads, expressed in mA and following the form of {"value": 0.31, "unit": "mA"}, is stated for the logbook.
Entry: {"value": 13, "unit": "mA"}
